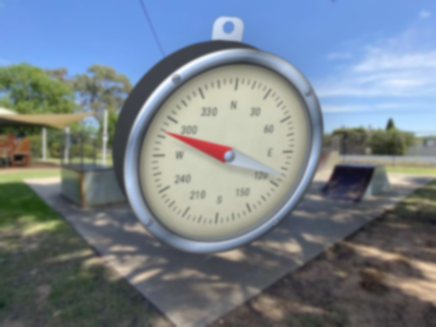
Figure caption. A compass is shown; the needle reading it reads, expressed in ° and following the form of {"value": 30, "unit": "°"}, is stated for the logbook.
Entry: {"value": 290, "unit": "°"}
